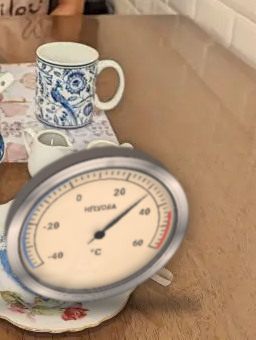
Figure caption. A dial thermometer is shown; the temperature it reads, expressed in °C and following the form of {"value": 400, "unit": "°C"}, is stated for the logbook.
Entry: {"value": 30, "unit": "°C"}
